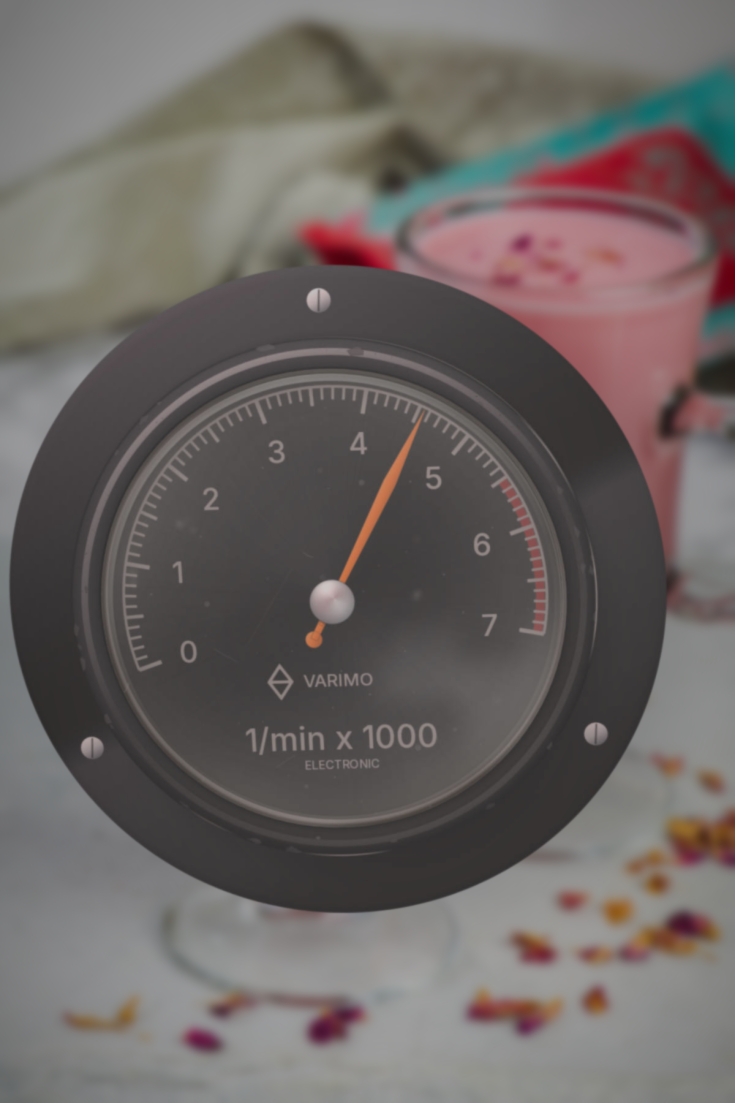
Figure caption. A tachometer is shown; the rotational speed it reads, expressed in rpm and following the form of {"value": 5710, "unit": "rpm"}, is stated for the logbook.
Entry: {"value": 4550, "unit": "rpm"}
